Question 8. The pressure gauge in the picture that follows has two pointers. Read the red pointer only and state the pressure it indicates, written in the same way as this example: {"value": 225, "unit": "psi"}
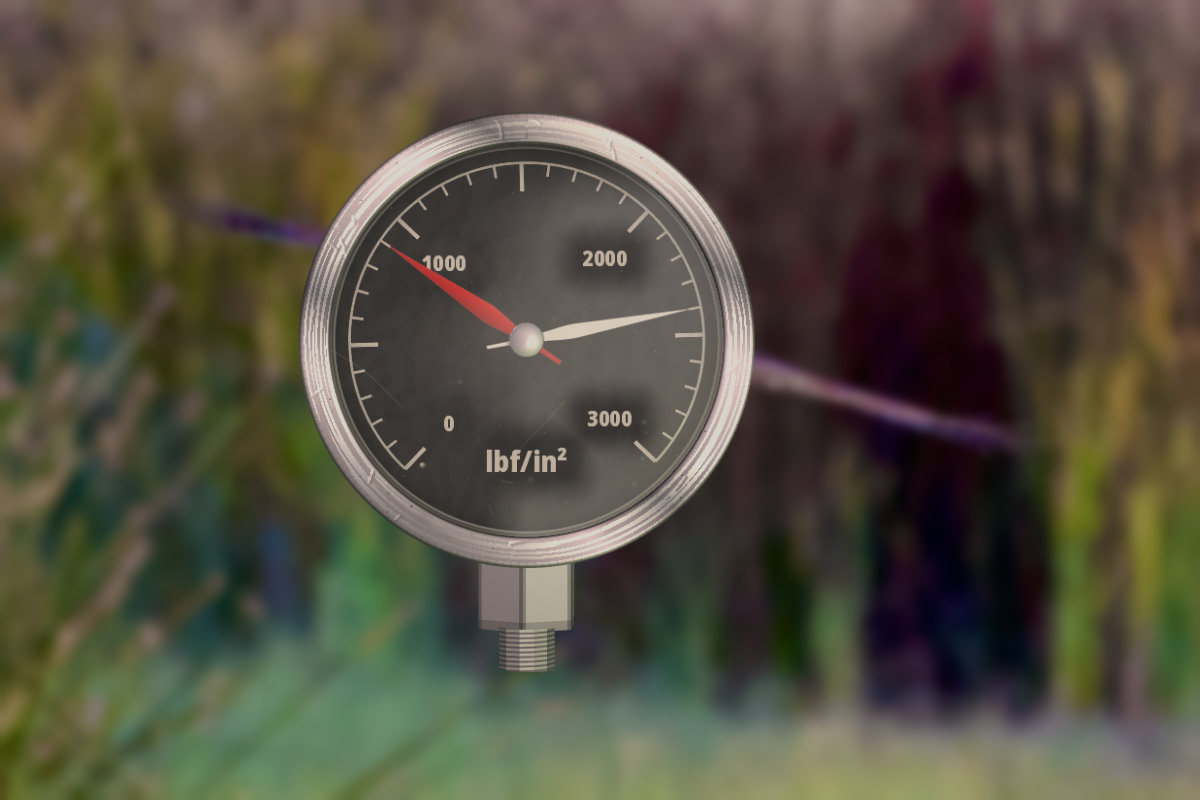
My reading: {"value": 900, "unit": "psi"}
